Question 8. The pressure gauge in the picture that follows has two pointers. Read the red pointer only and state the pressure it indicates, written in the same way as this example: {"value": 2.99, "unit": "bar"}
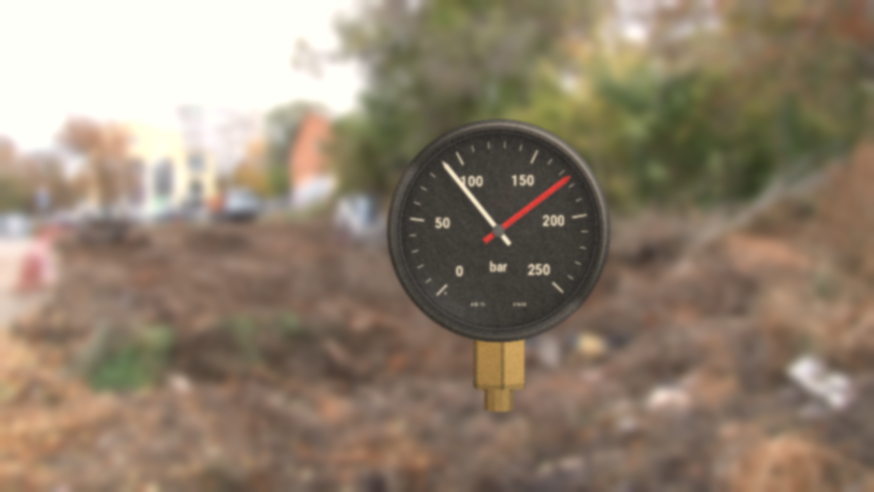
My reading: {"value": 175, "unit": "bar"}
